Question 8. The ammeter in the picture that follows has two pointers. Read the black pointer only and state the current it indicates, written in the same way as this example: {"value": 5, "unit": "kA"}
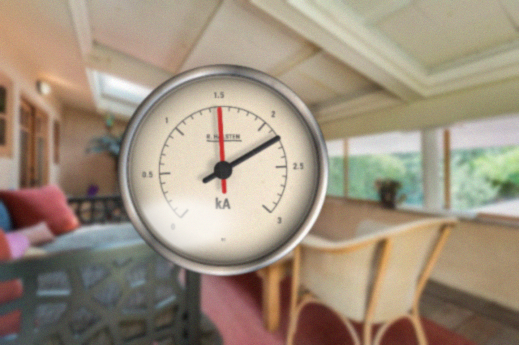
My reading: {"value": 2.2, "unit": "kA"}
